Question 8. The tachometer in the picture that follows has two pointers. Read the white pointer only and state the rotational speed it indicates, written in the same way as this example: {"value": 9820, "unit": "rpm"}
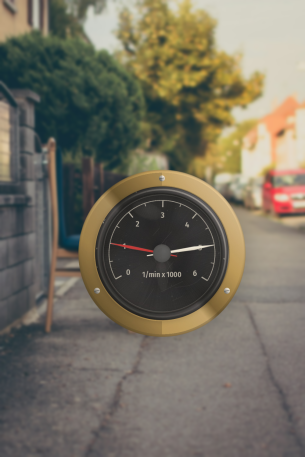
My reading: {"value": 5000, "unit": "rpm"}
